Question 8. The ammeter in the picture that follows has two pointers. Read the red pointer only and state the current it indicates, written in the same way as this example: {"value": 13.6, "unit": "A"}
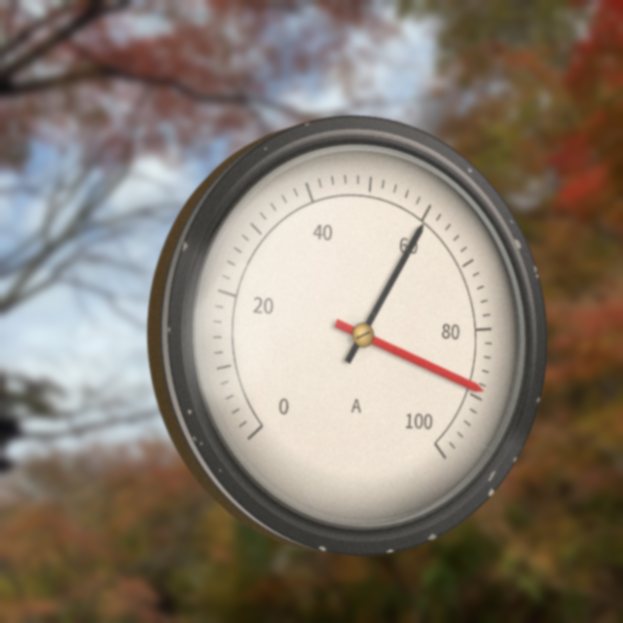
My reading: {"value": 89, "unit": "A"}
